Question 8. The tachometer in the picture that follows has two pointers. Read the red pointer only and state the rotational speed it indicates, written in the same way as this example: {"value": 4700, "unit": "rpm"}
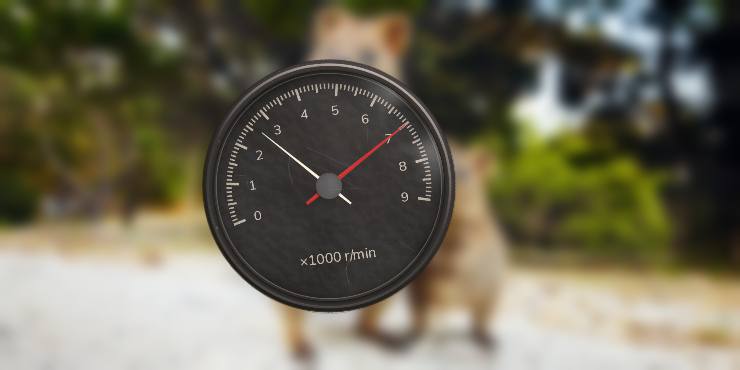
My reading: {"value": 7000, "unit": "rpm"}
